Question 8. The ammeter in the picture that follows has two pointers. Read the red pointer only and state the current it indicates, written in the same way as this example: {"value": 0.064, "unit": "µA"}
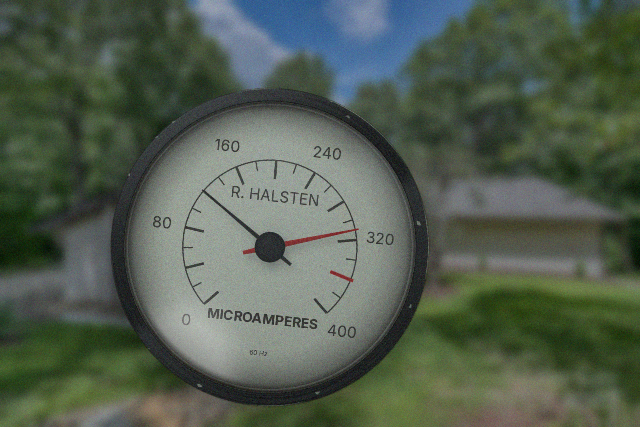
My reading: {"value": 310, "unit": "µA"}
